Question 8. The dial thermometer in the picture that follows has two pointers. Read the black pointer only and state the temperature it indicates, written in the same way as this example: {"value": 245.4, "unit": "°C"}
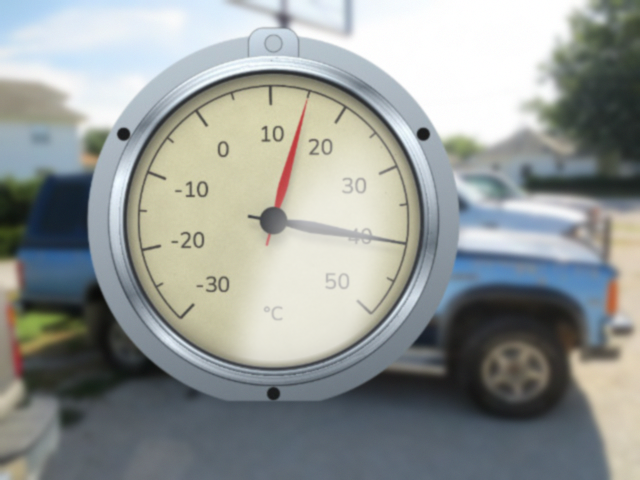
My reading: {"value": 40, "unit": "°C"}
